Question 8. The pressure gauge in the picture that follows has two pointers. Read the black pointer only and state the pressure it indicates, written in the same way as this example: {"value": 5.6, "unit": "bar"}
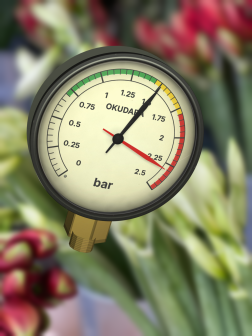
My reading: {"value": 1.5, "unit": "bar"}
